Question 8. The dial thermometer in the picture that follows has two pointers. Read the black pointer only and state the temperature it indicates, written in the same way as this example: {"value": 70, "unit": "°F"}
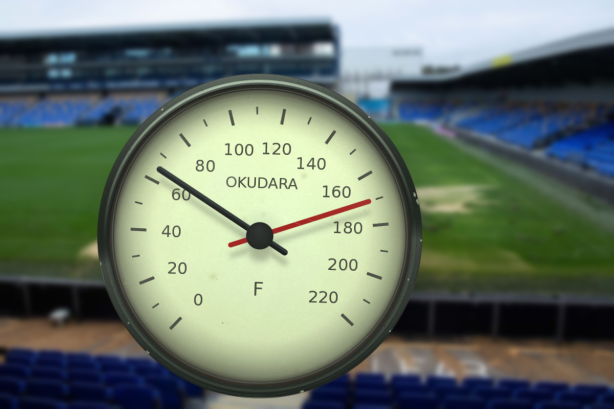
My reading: {"value": 65, "unit": "°F"}
